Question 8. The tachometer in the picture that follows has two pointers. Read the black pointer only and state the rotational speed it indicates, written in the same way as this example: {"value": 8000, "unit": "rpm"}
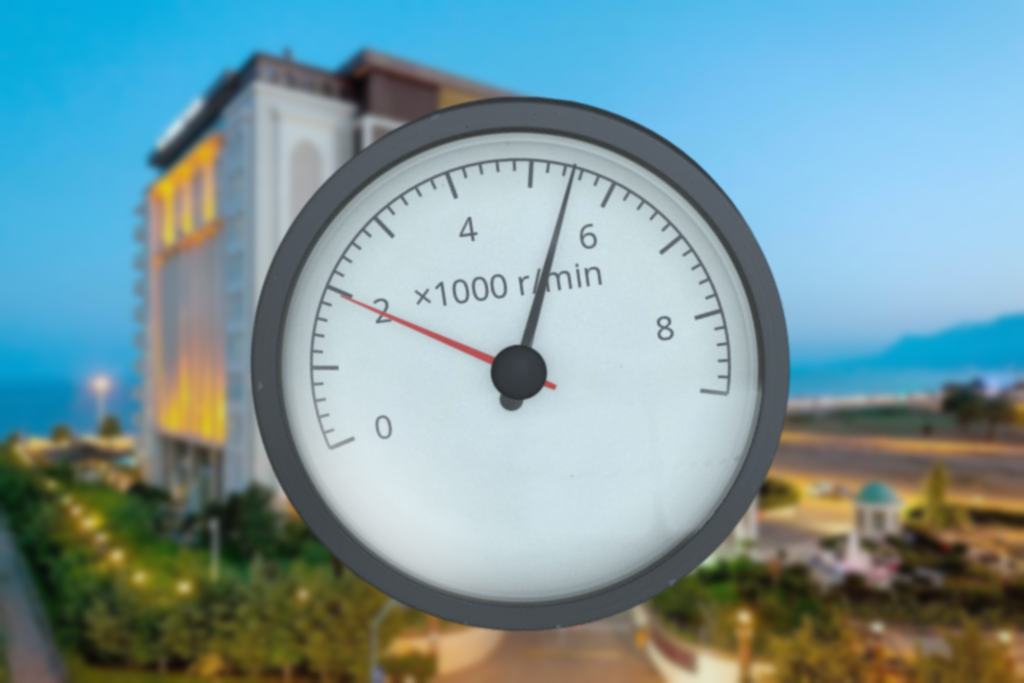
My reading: {"value": 5500, "unit": "rpm"}
